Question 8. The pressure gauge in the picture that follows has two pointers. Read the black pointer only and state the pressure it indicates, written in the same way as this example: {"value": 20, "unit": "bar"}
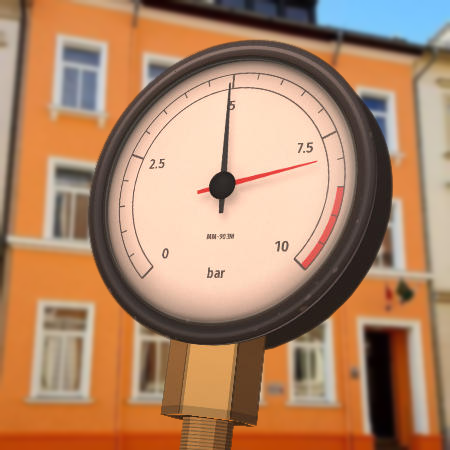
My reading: {"value": 5, "unit": "bar"}
